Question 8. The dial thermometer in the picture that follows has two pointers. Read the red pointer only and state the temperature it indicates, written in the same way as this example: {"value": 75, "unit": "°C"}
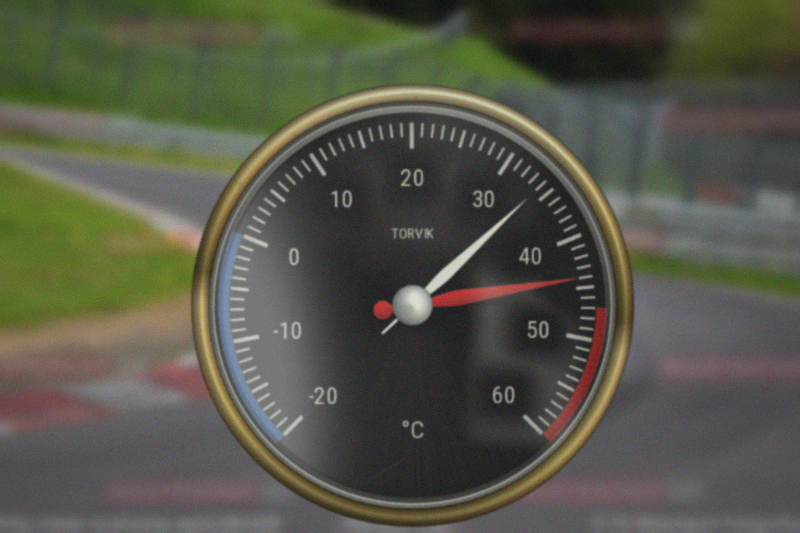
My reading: {"value": 44, "unit": "°C"}
